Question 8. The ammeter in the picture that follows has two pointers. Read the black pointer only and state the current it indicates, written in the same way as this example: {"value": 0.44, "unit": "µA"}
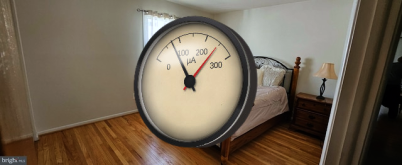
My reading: {"value": 75, "unit": "µA"}
